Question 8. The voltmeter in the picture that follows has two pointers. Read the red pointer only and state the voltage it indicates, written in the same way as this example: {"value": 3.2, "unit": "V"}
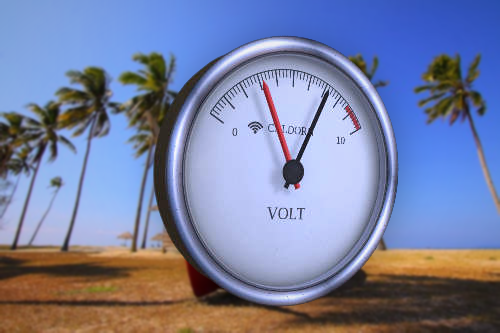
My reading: {"value": 3, "unit": "V"}
